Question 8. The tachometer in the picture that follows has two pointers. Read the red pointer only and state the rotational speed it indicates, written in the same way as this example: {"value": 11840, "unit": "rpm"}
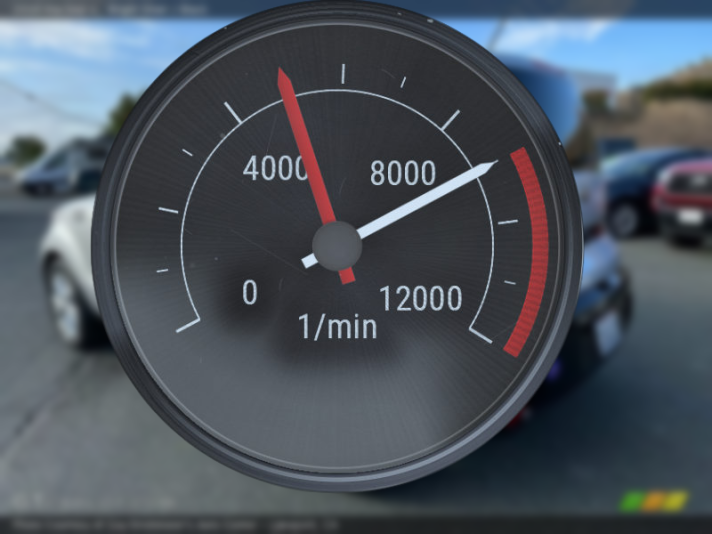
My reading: {"value": 5000, "unit": "rpm"}
